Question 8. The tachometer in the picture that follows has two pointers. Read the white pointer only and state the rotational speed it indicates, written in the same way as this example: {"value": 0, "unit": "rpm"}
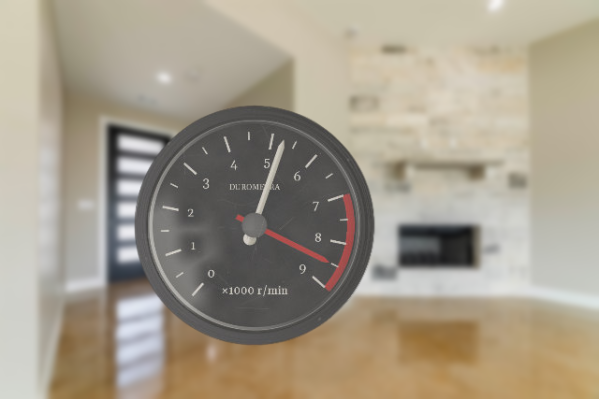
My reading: {"value": 5250, "unit": "rpm"}
